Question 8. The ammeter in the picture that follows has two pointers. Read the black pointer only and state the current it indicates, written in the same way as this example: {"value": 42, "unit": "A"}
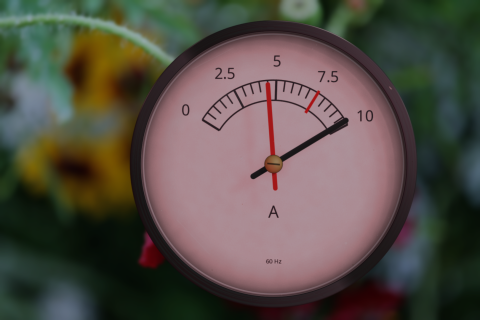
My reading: {"value": 9.75, "unit": "A"}
